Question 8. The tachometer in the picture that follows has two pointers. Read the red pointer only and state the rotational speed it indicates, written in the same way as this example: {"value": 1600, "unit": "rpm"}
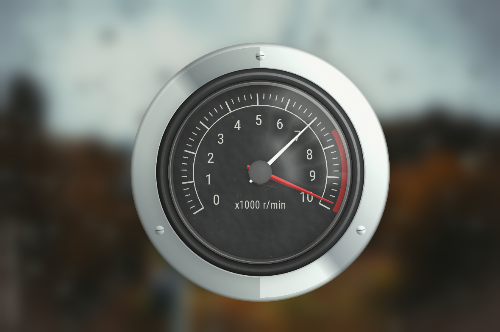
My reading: {"value": 9800, "unit": "rpm"}
